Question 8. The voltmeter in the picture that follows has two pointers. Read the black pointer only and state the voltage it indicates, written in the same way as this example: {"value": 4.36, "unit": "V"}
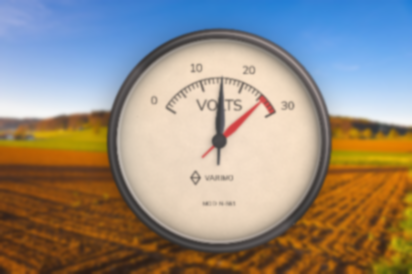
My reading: {"value": 15, "unit": "V"}
